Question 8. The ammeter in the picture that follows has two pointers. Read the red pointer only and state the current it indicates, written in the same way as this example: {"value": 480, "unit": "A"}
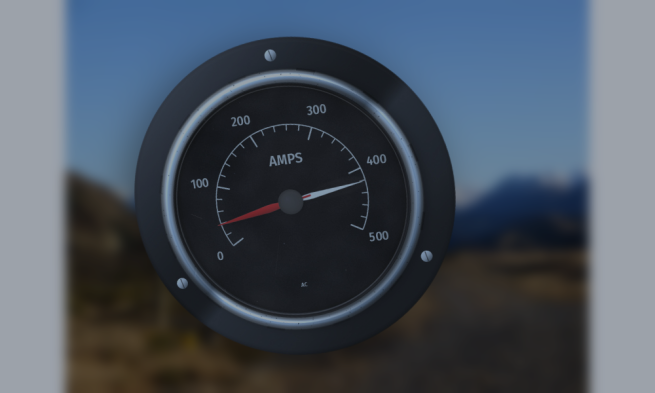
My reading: {"value": 40, "unit": "A"}
